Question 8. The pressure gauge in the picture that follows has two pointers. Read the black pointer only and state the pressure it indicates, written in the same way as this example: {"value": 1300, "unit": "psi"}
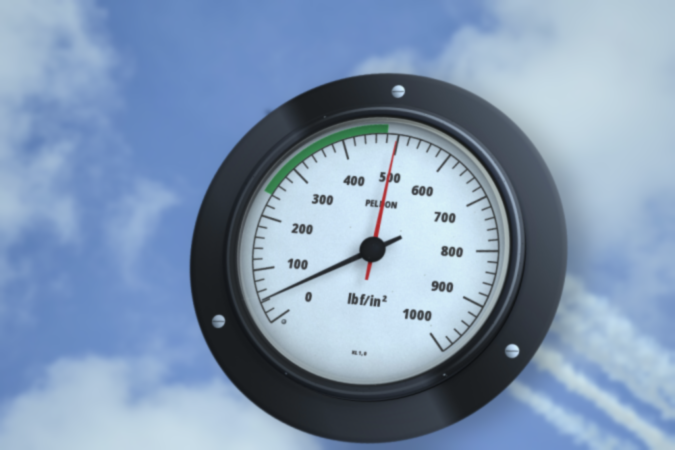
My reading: {"value": 40, "unit": "psi"}
